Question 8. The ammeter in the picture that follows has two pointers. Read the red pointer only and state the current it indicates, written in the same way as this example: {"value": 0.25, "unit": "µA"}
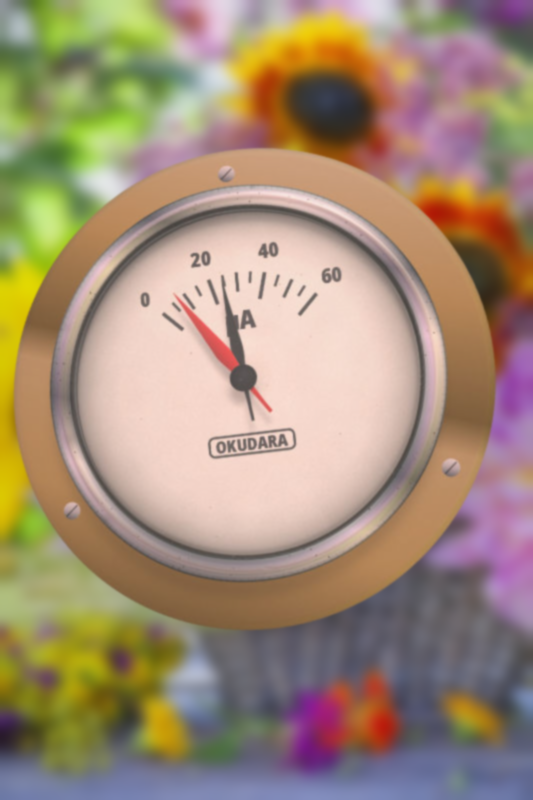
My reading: {"value": 7.5, "unit": "µA"}
